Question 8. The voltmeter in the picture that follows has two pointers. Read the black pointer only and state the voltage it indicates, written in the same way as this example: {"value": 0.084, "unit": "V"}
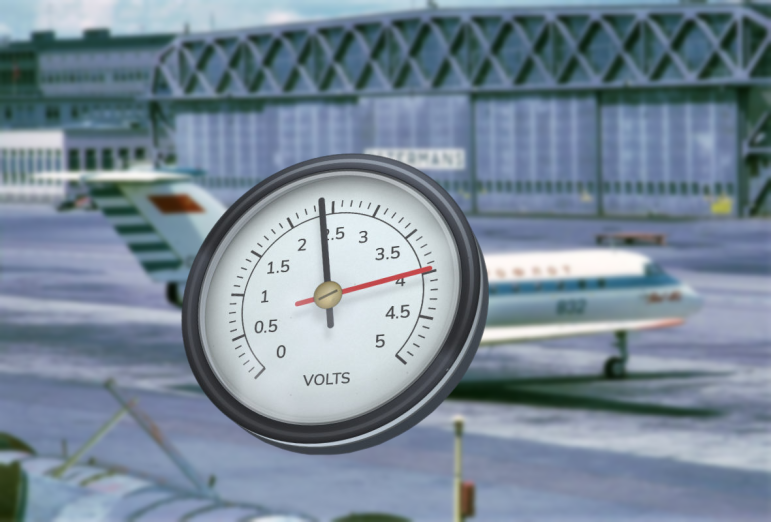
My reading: {"value": 2.4, "unit": "V"}
